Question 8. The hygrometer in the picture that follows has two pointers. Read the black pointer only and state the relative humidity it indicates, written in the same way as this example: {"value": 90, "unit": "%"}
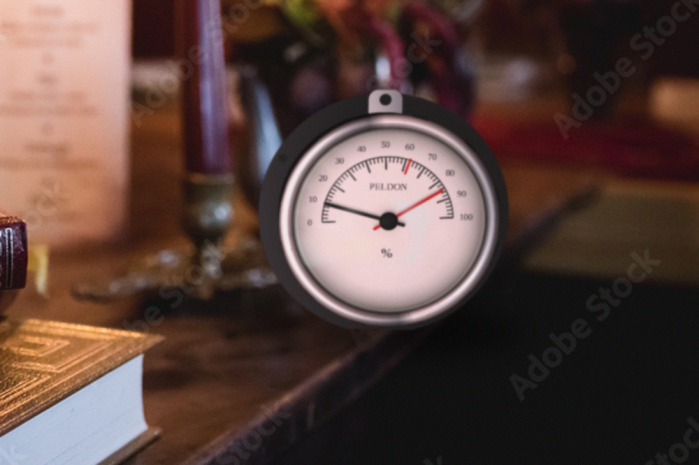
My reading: {"value": 10, "unit": "%"}
